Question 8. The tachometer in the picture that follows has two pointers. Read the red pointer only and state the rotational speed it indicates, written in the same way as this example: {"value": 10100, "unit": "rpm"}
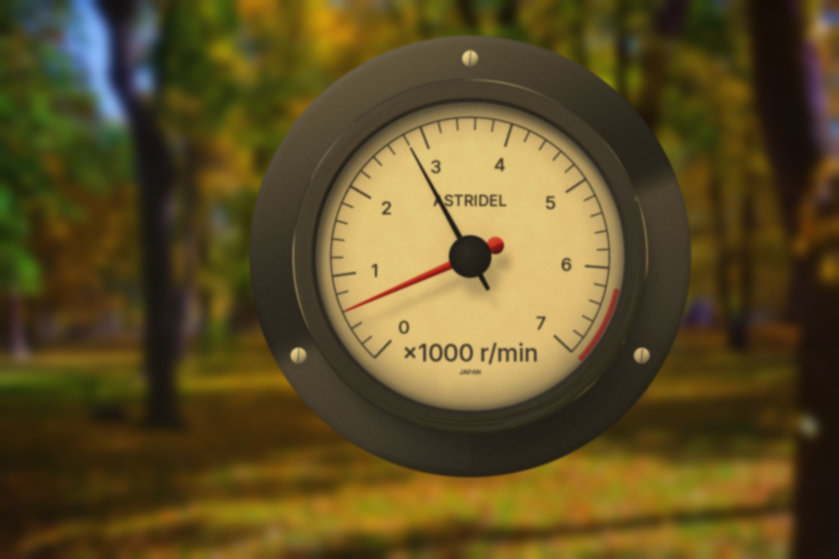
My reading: {"value": 600, "unit": "rpm"}
